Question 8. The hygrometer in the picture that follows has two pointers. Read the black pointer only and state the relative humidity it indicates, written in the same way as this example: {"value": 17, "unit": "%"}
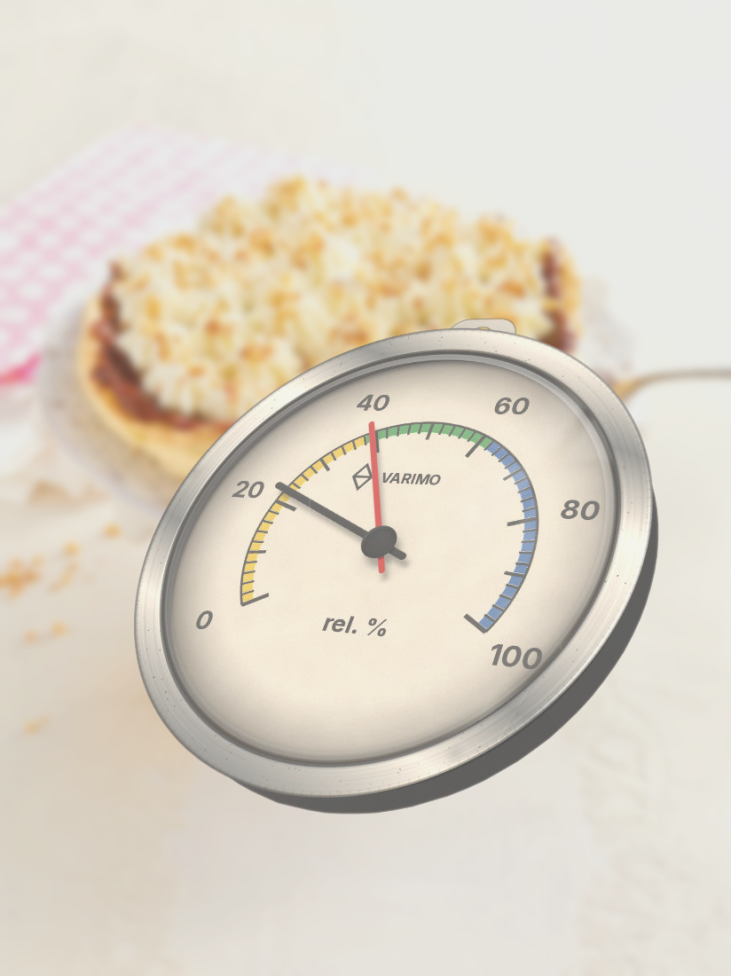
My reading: {"value": 22, "unit": "%"}
